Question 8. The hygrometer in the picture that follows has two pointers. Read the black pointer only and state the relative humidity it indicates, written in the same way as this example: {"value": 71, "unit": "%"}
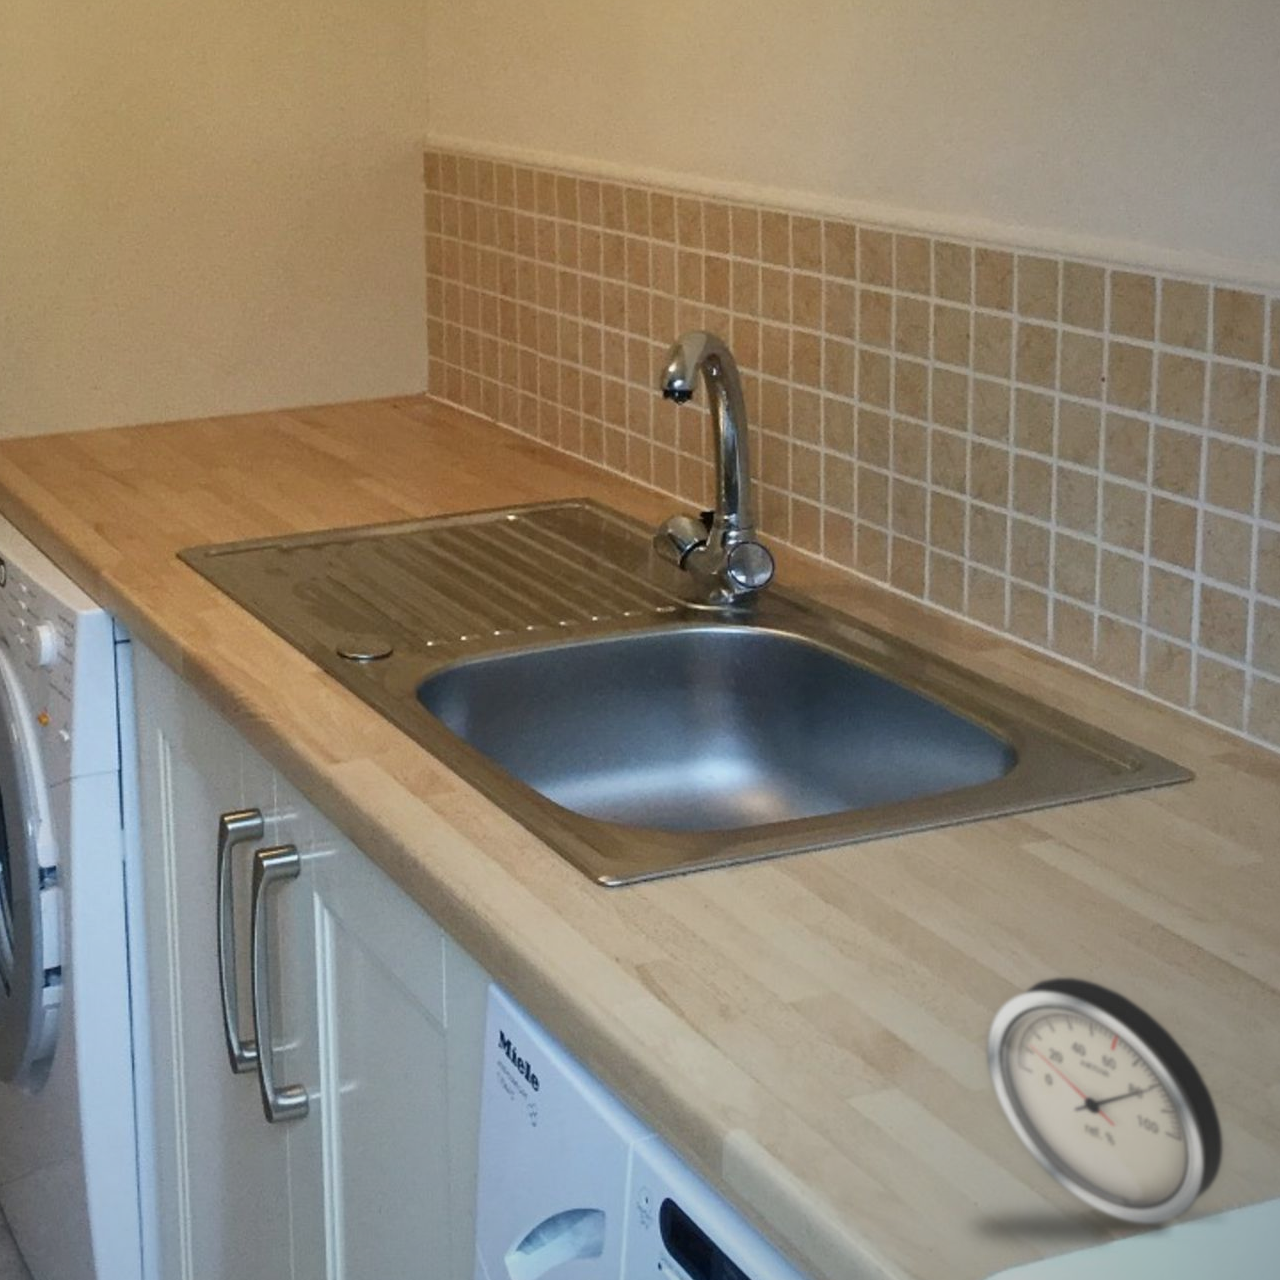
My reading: {"value": 80, "unit": "%"}
